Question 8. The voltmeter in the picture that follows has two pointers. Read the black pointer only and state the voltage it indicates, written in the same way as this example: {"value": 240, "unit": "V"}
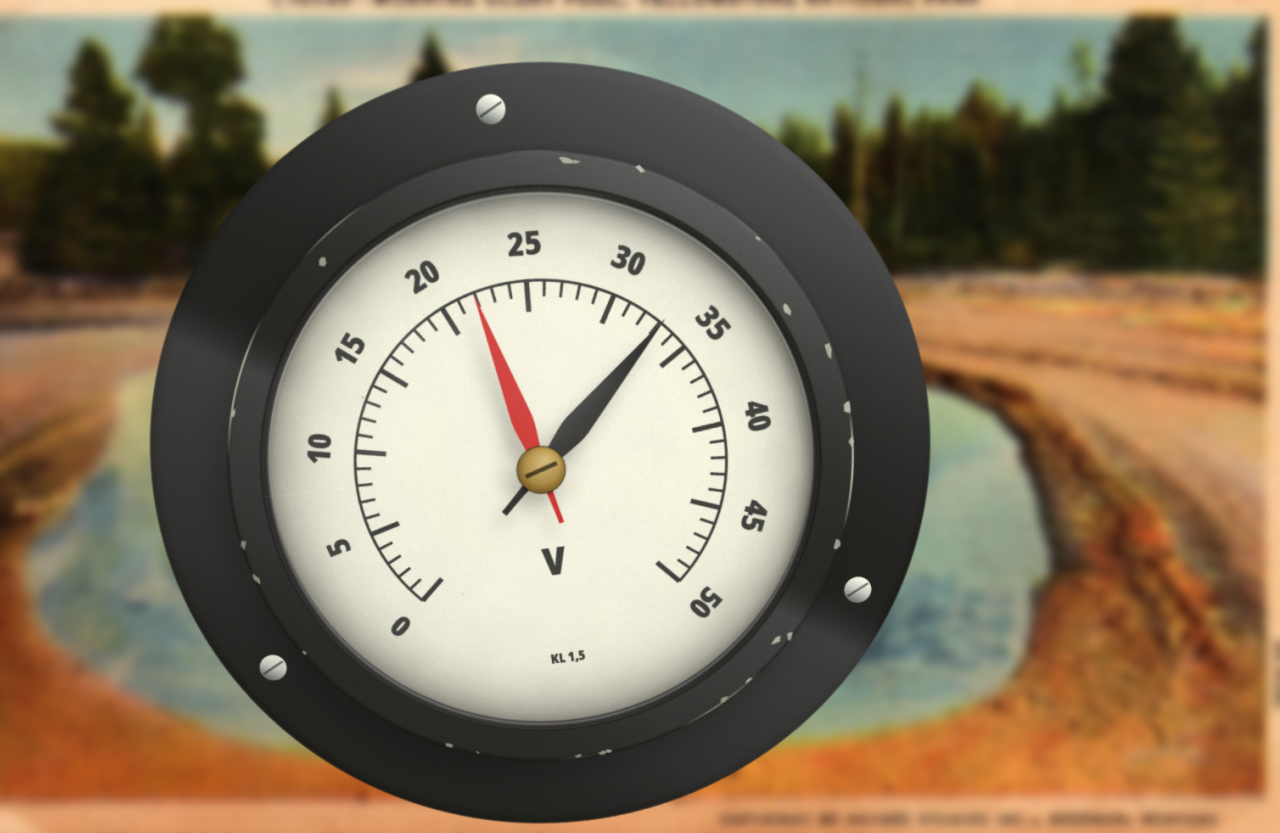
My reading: {"value": 33, "unit": "V"}
